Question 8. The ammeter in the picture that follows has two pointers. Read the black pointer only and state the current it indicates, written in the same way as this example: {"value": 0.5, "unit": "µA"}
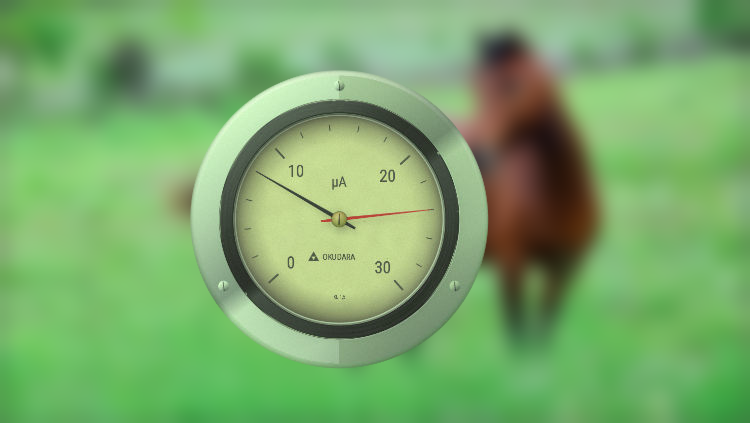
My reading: {"value": 8, "unit": "µA"}
